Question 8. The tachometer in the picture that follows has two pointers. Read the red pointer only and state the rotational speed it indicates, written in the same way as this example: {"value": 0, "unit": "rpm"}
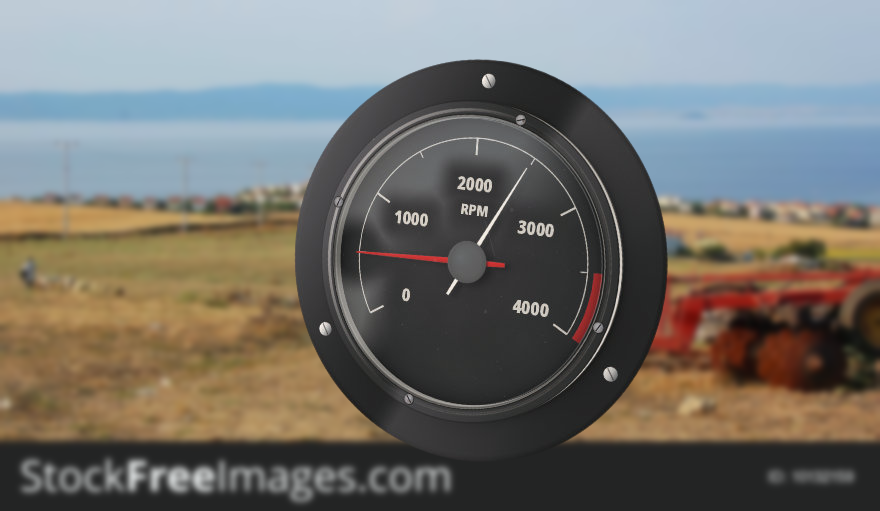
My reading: {"value": 500, "unit": "rpm"}
